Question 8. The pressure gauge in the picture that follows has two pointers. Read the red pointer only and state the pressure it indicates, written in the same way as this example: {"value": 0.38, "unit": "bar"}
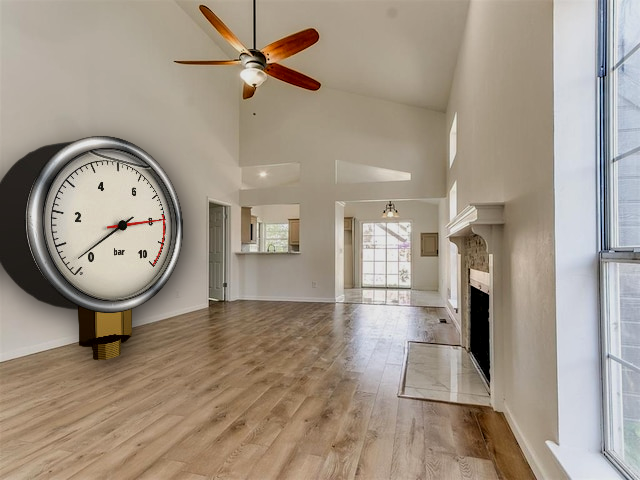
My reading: {"value": 8, "unit": "bar"}
